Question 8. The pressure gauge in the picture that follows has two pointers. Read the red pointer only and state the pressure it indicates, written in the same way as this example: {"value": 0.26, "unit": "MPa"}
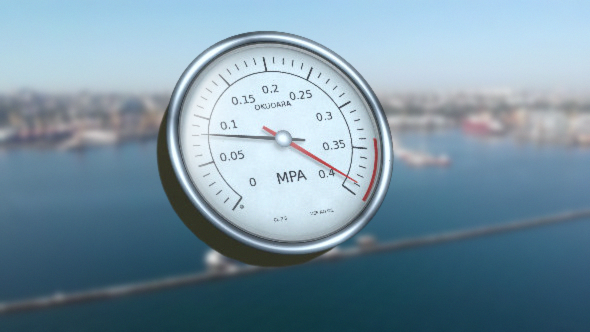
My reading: {"value": 0.39, "unit": "MPa"}
